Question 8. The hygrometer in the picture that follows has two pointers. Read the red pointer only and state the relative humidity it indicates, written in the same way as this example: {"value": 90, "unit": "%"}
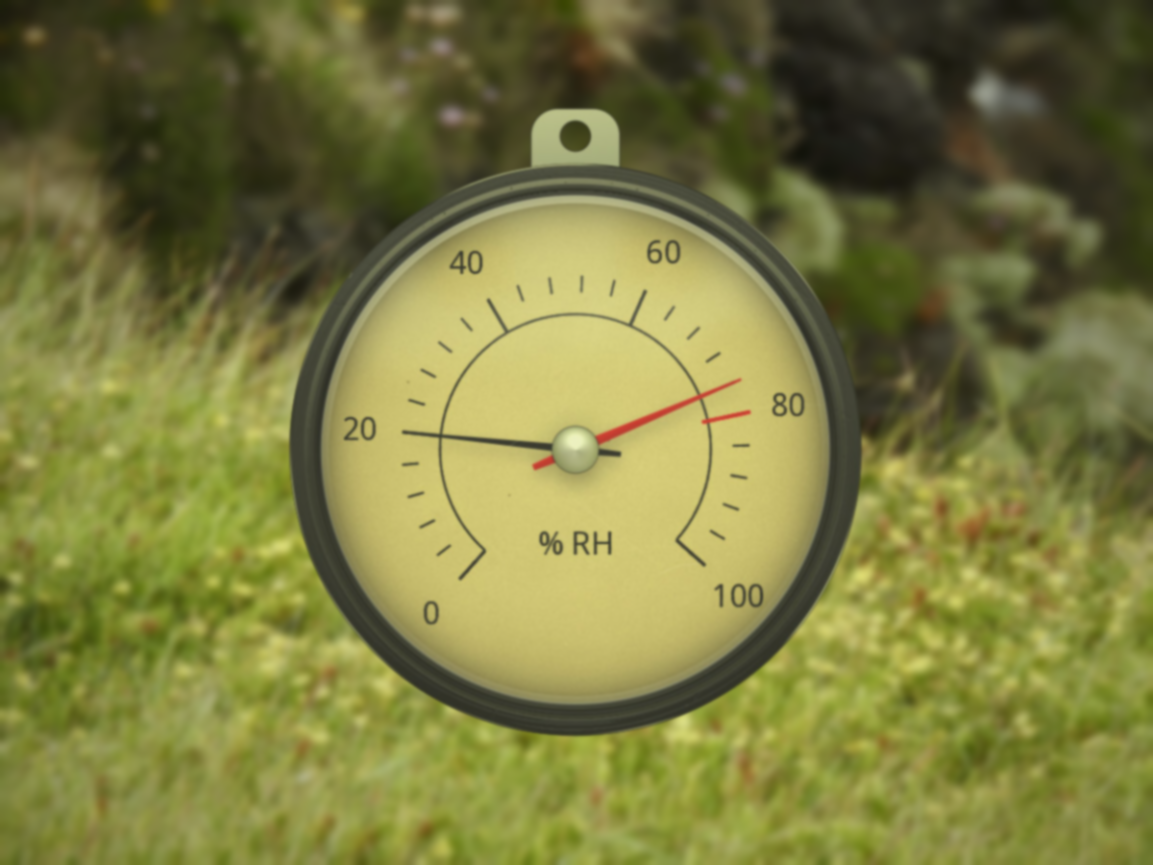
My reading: {"value": 76, "unit": "%"}
